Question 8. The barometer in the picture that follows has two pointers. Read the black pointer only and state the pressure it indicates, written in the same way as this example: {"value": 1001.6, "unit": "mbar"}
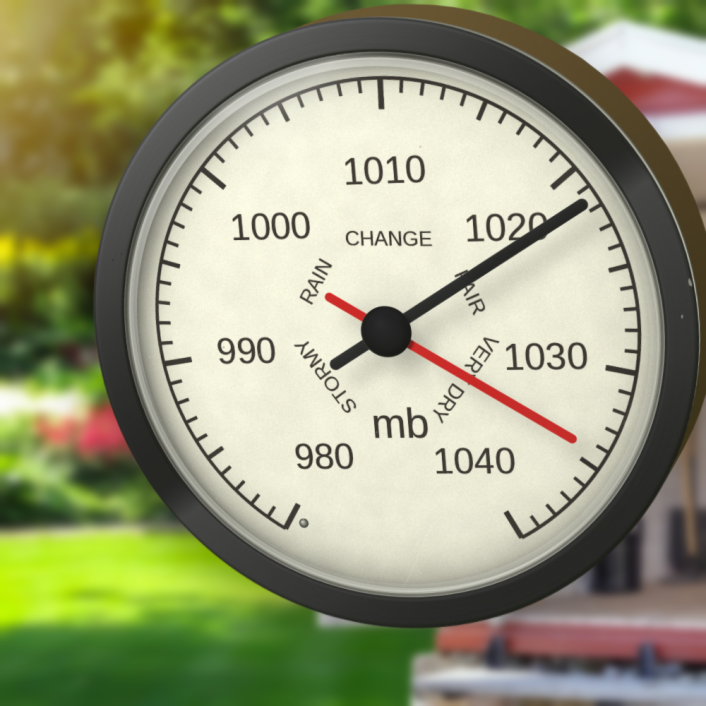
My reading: {"value": 1021.5, "unit": "mbar"}
